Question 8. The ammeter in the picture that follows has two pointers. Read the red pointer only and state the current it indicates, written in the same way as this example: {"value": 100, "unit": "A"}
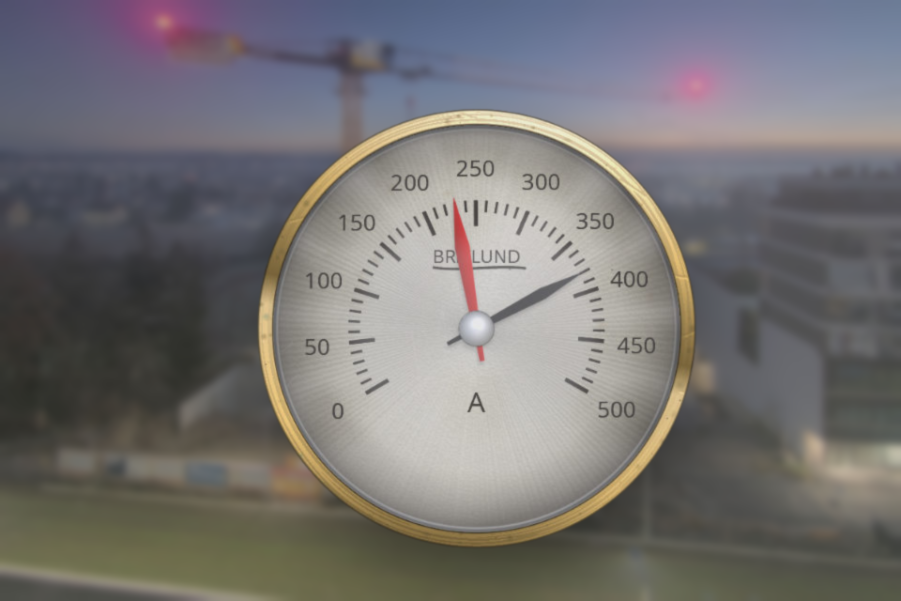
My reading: {"value": 230, "unit": "A"}
